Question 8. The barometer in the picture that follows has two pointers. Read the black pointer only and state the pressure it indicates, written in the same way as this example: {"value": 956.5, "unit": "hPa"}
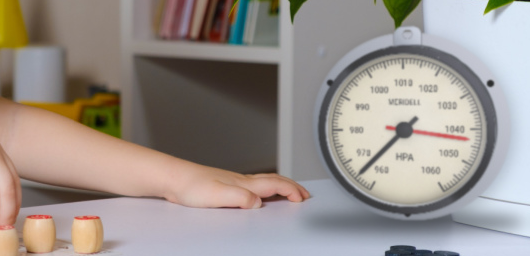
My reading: {"value": 965, "unit": "hPa"}
